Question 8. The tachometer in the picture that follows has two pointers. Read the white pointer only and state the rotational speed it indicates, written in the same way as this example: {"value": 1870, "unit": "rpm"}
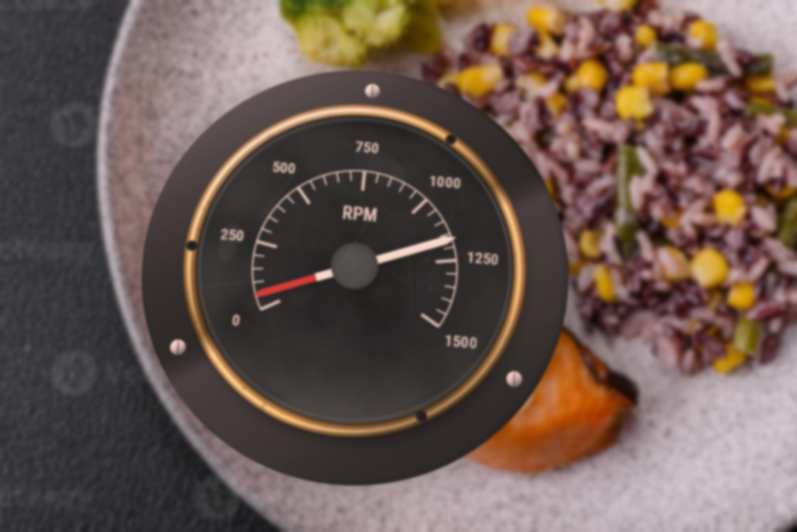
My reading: {"value": 1175, "unit": "rpm"}
